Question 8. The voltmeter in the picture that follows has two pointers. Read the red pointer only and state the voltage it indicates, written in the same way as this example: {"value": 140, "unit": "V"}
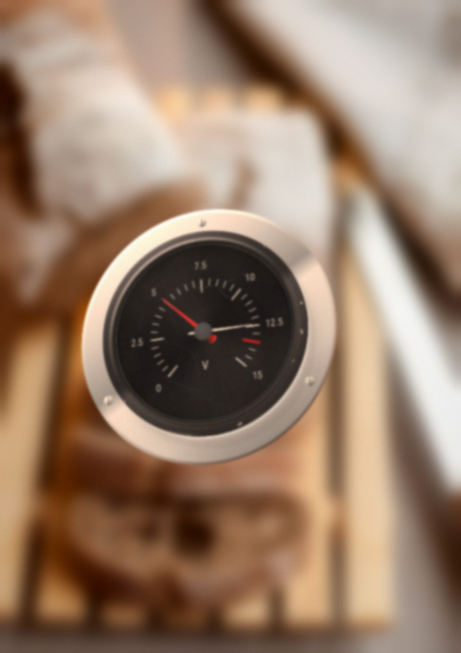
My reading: {"value": 5, "unit": "V"}
